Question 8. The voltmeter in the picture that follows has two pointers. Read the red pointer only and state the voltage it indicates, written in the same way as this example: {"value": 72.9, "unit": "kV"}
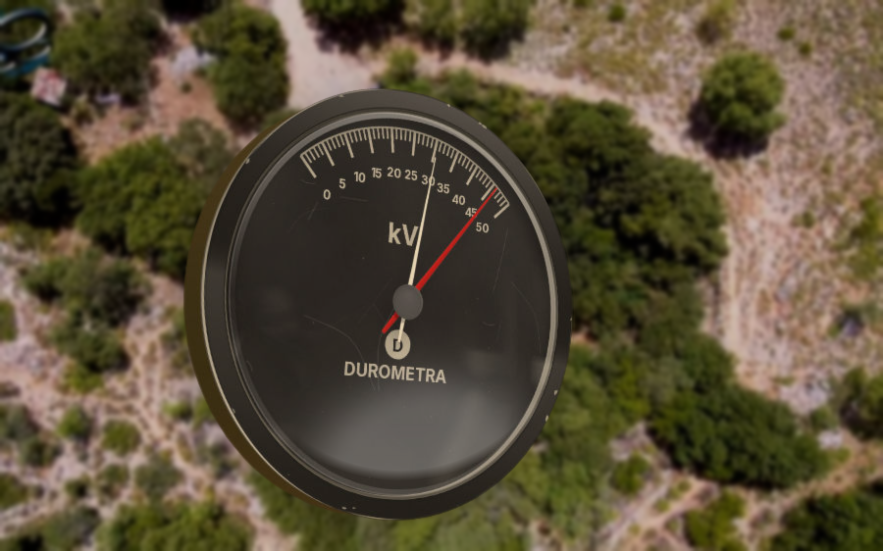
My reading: {"value": 45, "unit": "kV"}
